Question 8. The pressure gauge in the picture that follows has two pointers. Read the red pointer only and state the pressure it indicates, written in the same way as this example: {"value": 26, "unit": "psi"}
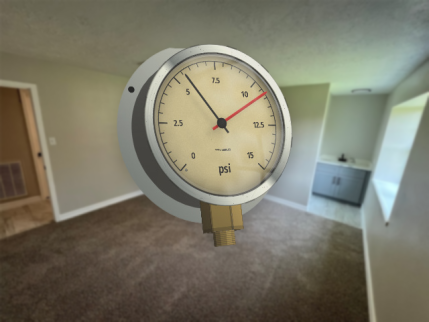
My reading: {"value": 10.75, "unit": "psi"}
